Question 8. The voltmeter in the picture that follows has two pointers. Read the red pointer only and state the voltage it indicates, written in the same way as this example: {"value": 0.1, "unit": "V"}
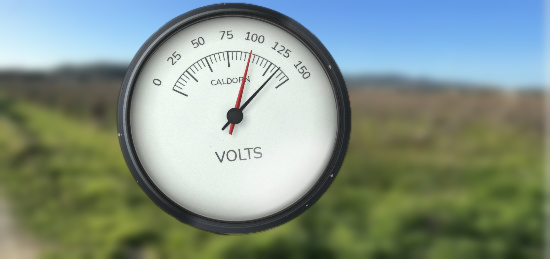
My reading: {"value": 100, "unit": "V"}
